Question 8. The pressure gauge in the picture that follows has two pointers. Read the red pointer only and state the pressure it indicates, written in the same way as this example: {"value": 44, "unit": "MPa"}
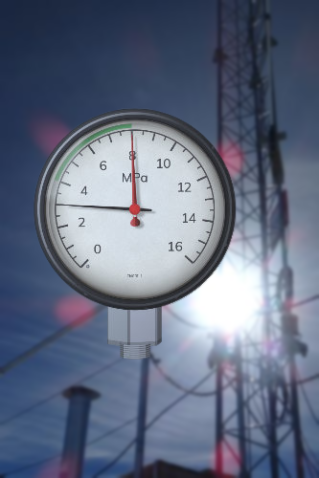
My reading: {"value": 8, "unit": "MPa"}
